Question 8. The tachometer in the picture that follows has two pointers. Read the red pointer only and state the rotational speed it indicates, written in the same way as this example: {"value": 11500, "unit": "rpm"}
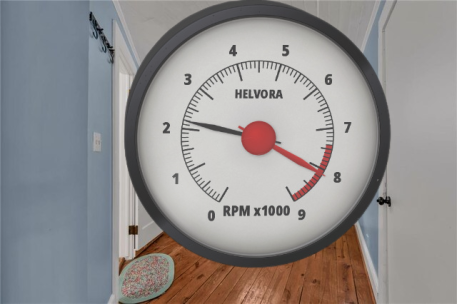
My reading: {"value": 8100, "unit": "rpm"}
